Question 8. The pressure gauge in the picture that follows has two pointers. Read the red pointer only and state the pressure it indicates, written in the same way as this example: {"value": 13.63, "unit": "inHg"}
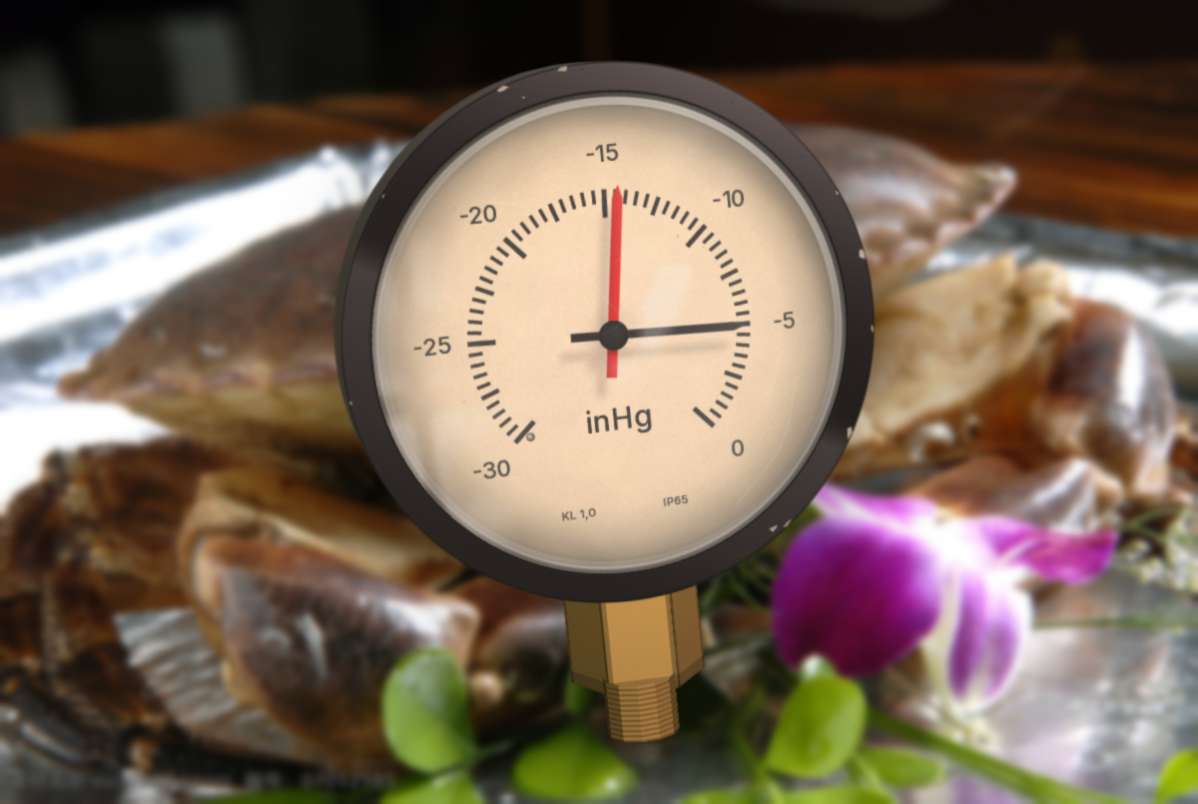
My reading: {"value": -14.5, "unit": "inHg"}
